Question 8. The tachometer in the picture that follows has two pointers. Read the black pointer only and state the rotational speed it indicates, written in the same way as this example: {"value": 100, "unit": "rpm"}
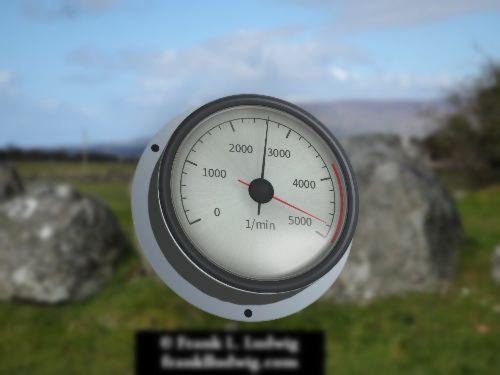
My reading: {"value": 2600, "unit": "rpm"}
